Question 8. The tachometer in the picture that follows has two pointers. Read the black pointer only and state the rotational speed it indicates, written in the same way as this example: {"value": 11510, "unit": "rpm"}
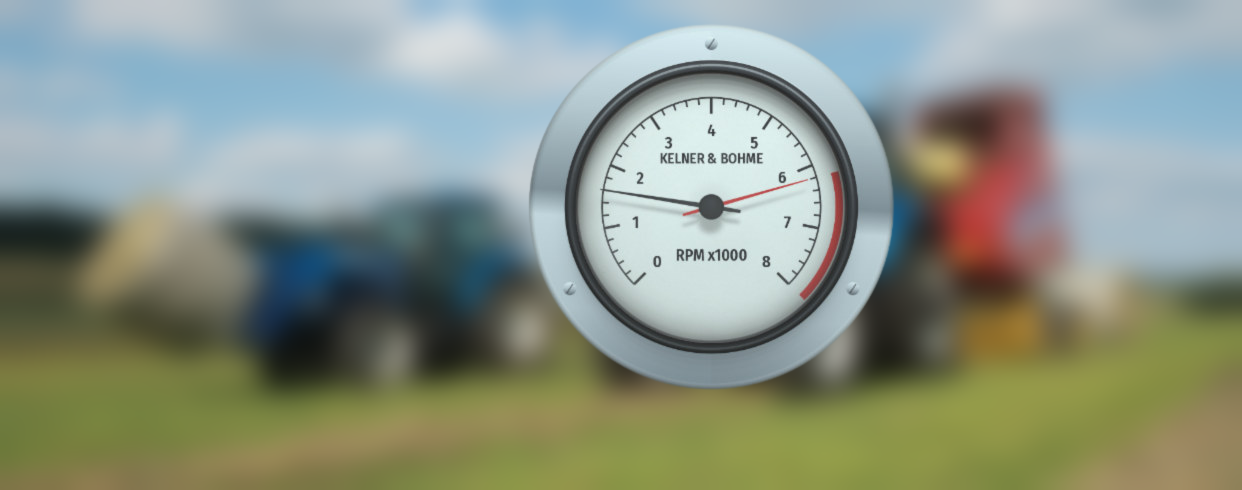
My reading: {"value": 1600, "unit": "rpm"}
